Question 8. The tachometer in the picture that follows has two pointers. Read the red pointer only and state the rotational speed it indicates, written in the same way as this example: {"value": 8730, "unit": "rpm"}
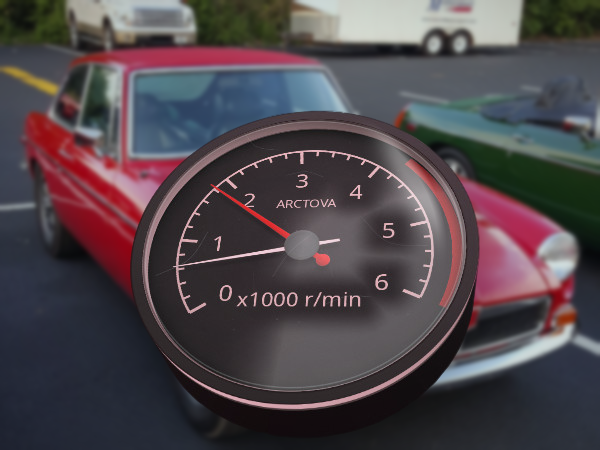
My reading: {"value": 1800, "unit": "rpm"}
